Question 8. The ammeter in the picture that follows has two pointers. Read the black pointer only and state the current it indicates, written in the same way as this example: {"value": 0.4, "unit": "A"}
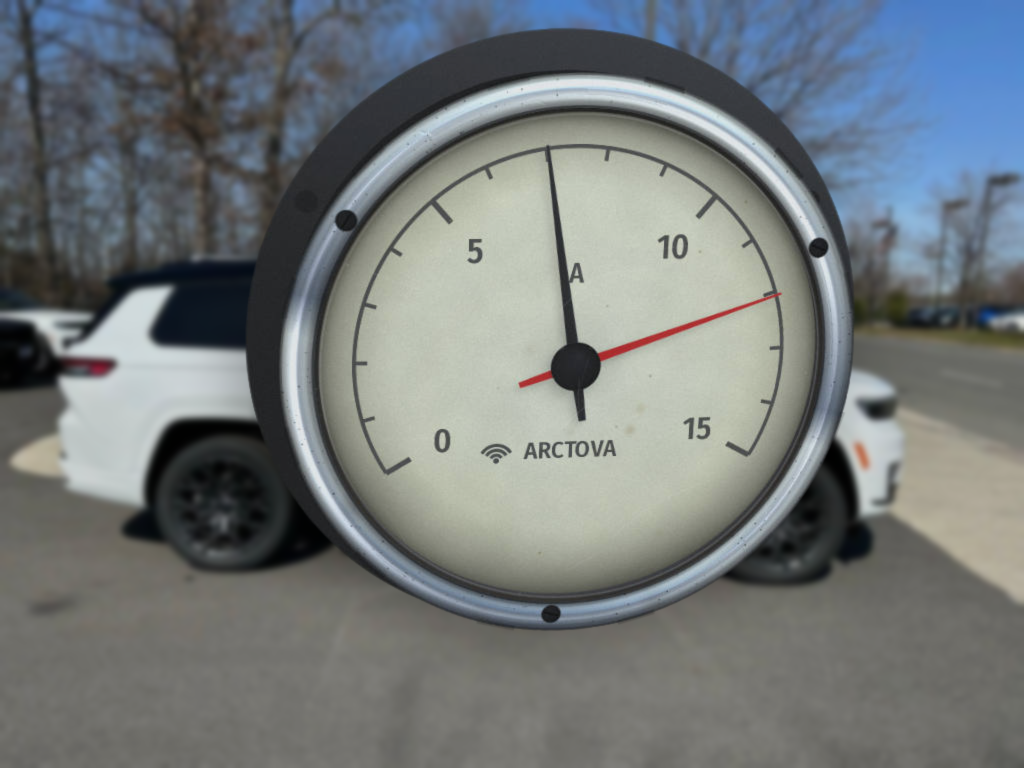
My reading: {"value": 7, "unit": "A"}
